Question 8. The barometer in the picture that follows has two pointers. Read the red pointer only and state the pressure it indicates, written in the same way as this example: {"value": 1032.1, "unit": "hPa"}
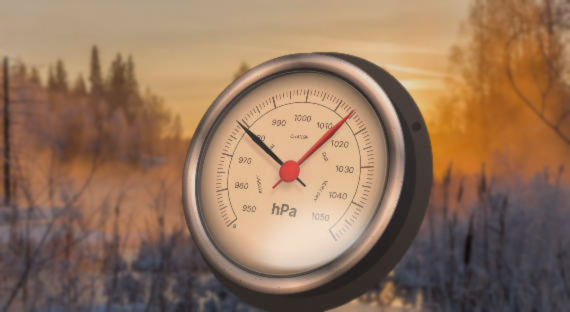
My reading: {"value": 1015, "unit": "hPa"}
